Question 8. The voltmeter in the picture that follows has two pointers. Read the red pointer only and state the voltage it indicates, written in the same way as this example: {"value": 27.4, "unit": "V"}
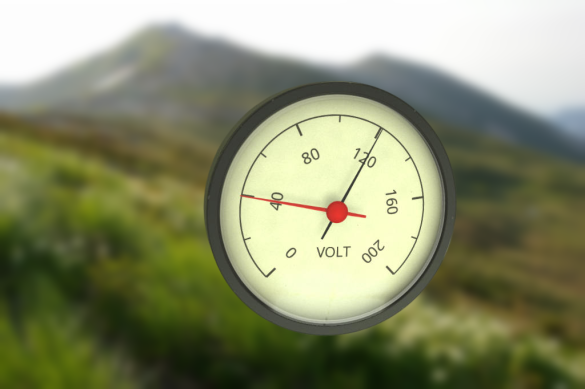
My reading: {"value": 40, "unit": "V"}
